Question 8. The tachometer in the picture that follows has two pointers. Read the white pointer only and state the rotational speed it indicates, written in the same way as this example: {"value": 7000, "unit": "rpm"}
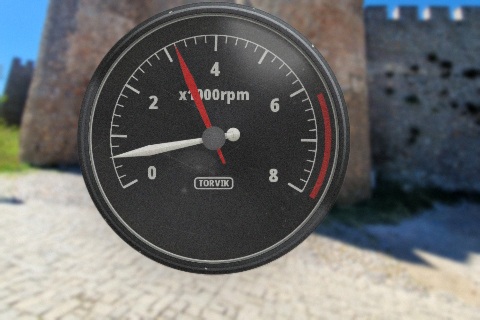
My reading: {"value": 600, "unit": "rpm"}
